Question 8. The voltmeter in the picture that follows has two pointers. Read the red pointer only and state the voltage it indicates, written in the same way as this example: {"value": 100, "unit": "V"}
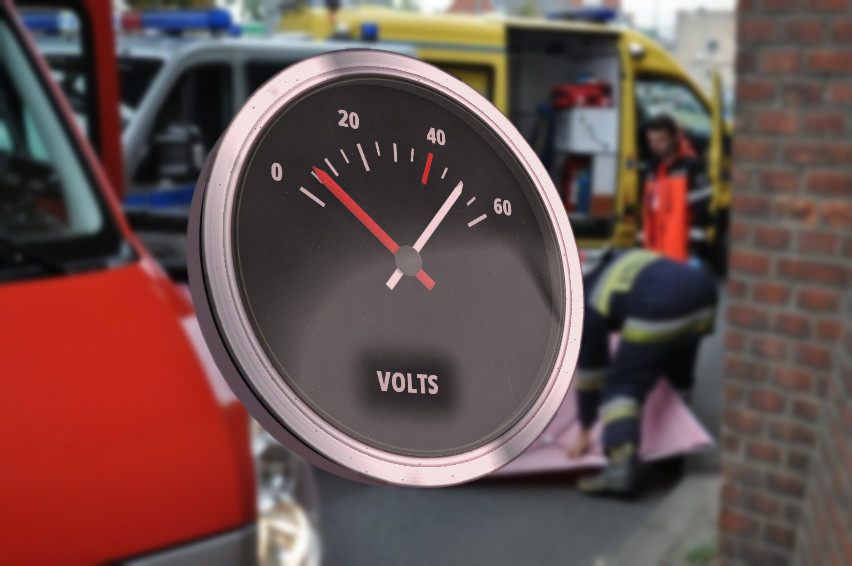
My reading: {"value": 5, "unit": "V"}
